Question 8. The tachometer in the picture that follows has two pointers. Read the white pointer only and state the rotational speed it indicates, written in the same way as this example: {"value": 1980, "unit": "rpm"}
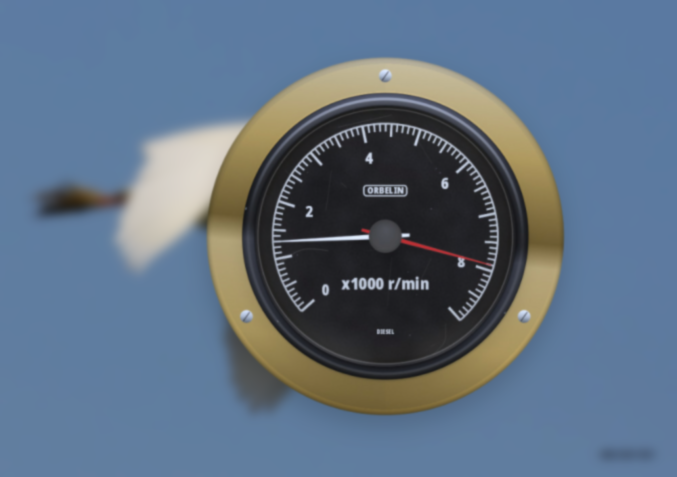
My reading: {"value": 1300, "unit": "rpm"}
